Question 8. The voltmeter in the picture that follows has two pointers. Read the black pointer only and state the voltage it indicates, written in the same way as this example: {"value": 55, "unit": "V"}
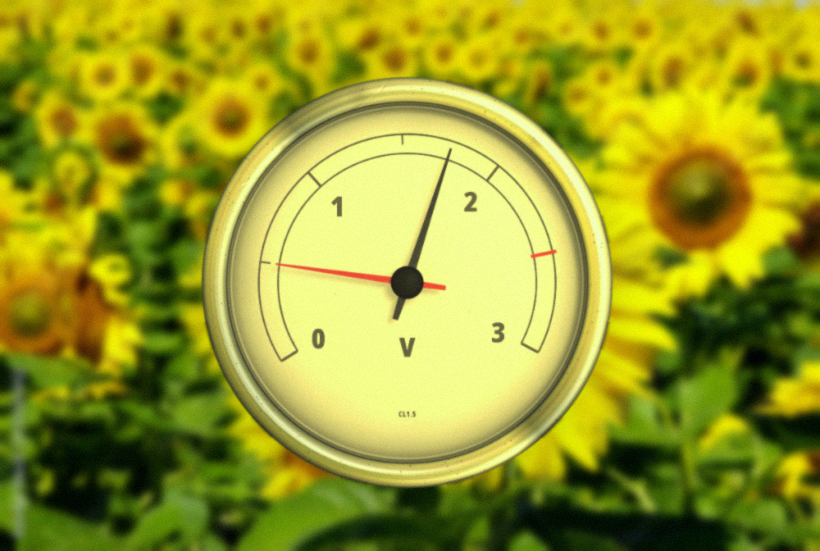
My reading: {"value": 1.75, "unit": "V"}
